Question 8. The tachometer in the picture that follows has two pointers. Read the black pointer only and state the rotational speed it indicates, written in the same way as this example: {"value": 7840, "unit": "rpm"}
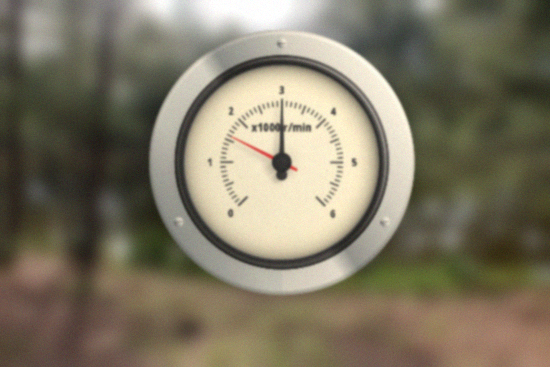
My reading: {"value": 3000, "unit": "rpm"}
